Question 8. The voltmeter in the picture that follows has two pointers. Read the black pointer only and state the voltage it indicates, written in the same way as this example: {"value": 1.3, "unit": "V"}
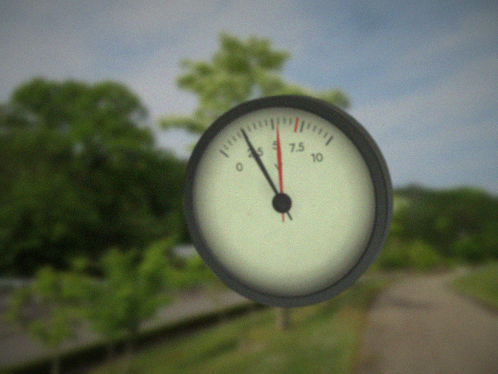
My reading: {"value": 2.5, "unit": "V"}
